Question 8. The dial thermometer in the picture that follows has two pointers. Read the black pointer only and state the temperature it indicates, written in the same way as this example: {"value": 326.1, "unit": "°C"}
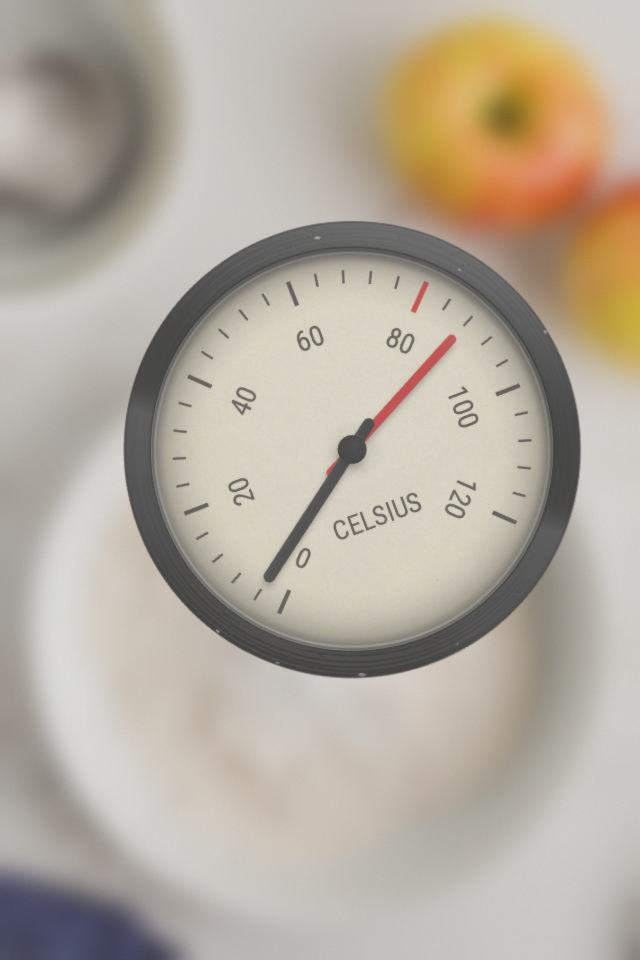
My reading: {"value": 4, "unit": "°C"}
